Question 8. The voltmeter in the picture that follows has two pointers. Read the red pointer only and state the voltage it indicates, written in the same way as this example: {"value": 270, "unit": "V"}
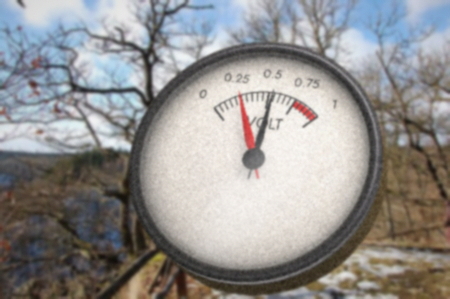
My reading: {"value": 0.25, "unit": "V"}
